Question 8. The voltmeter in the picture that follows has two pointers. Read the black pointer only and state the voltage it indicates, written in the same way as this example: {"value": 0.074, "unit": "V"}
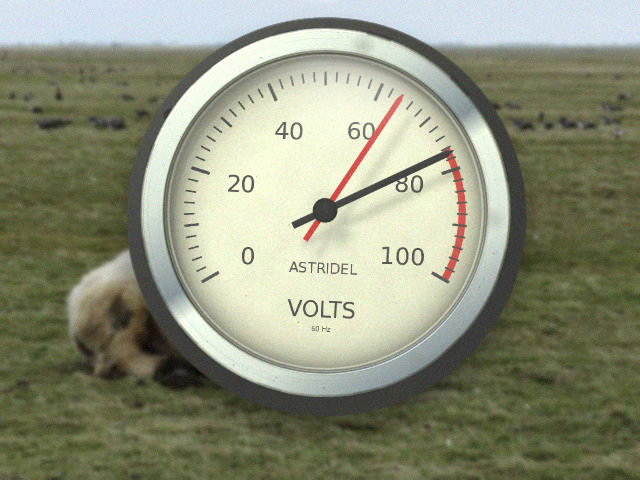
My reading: {"value": 77, "unit": "V"}
